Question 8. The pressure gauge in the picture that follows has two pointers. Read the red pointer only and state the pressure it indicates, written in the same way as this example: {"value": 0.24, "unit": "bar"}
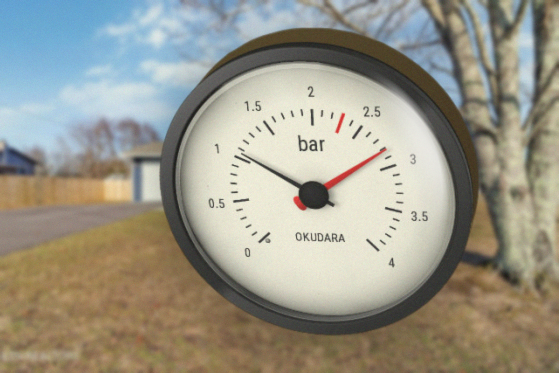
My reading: {"value": 2.8, "unit": "bar"}
